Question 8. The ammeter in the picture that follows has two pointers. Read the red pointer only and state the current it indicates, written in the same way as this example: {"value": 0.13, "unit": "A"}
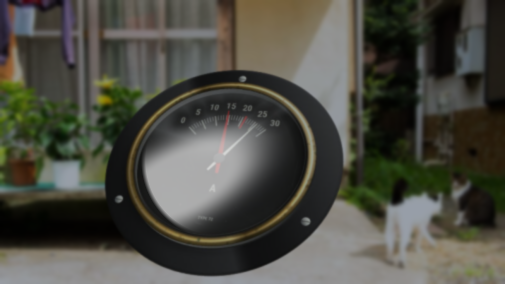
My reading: {"value": 15, "unit": "A"}
